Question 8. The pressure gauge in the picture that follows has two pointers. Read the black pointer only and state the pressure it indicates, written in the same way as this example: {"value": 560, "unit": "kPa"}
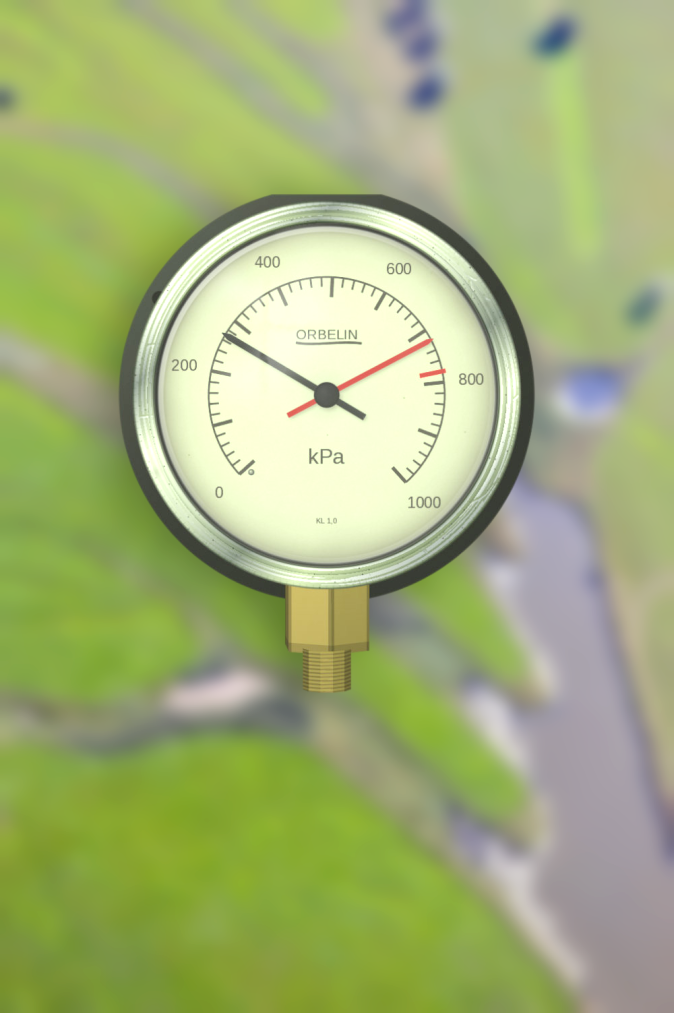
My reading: {"value": 270, "unit": "kPa"}
